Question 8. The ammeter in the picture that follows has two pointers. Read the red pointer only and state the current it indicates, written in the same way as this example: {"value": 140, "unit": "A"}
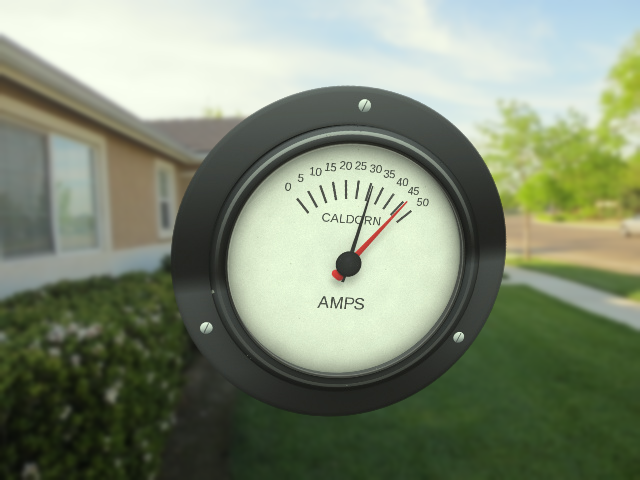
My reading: {"value": 45, "unit": "A"}
